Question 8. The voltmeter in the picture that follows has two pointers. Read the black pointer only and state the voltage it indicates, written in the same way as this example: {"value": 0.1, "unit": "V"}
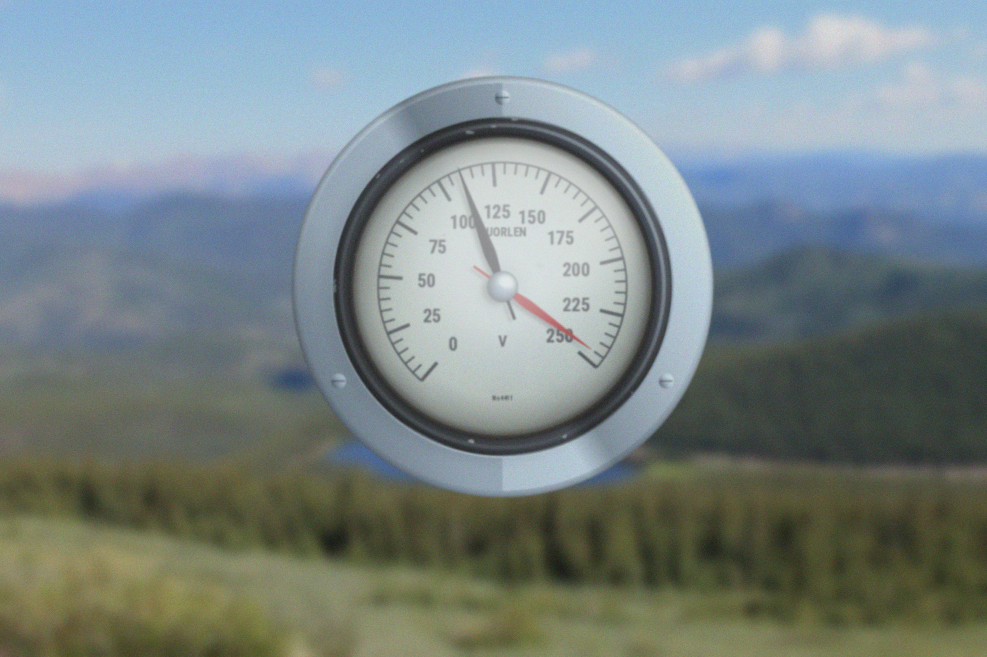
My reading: {"value": 110, "unit": "V"}
